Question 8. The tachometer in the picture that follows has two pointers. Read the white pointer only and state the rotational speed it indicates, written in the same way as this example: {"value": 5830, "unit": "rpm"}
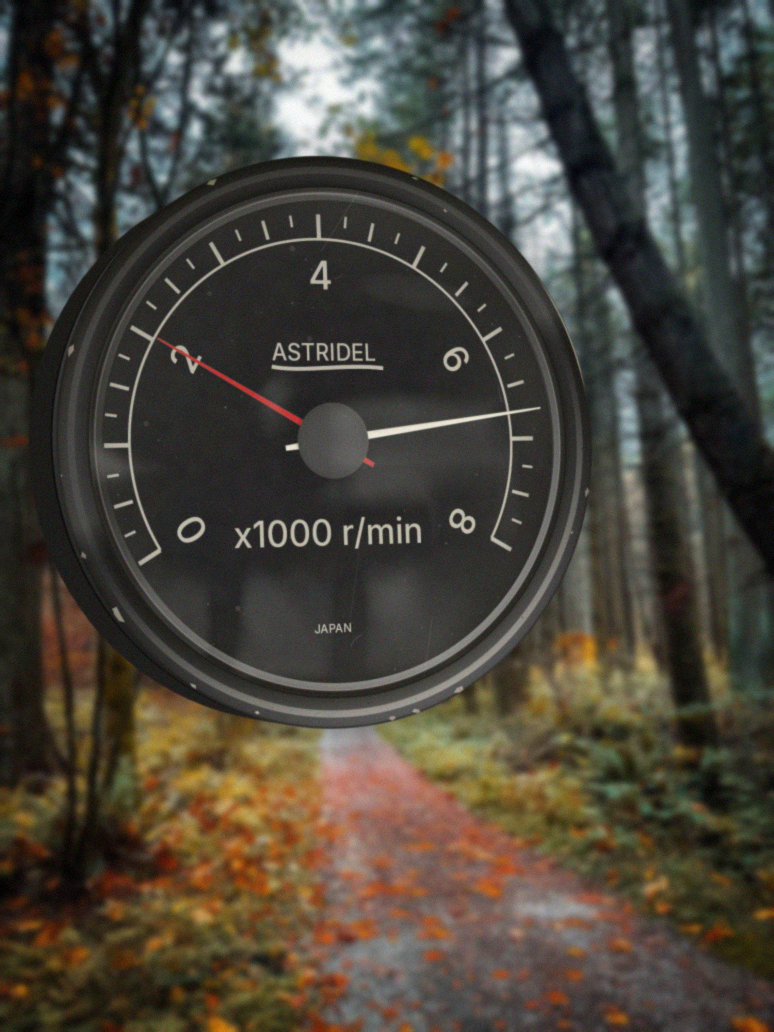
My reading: {"value": 6750, "unit": "rpm"}
